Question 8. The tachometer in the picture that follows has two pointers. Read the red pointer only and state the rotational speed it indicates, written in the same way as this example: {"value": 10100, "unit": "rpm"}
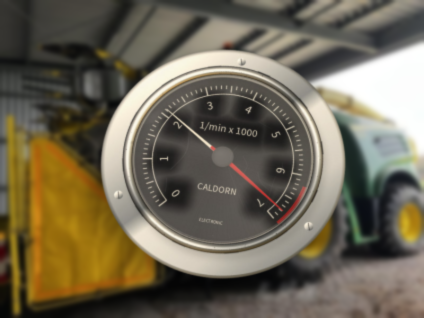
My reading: {"value": 6800, "unit": "rpm"}
